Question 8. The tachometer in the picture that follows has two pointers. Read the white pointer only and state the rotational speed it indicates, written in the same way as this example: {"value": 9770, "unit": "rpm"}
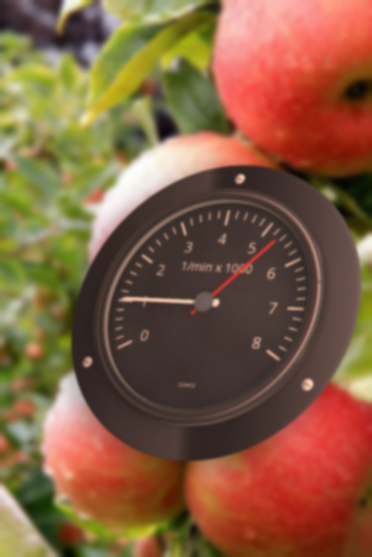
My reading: {"value": 1000, "unit": "rpm"}
